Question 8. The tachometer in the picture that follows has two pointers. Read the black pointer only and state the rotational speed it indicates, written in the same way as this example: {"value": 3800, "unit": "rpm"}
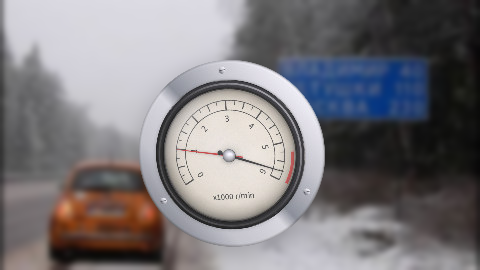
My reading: {"value": 5750, "unit": "rpm"}
